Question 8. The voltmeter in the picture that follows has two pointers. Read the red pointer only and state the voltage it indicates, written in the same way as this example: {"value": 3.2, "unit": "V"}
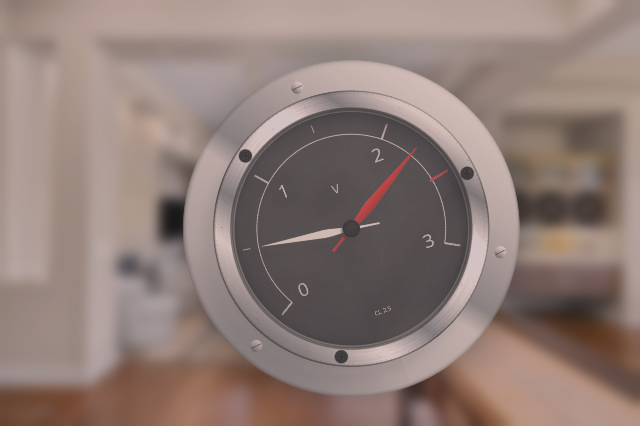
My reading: {"value": 2.25, "unit": "V"}
